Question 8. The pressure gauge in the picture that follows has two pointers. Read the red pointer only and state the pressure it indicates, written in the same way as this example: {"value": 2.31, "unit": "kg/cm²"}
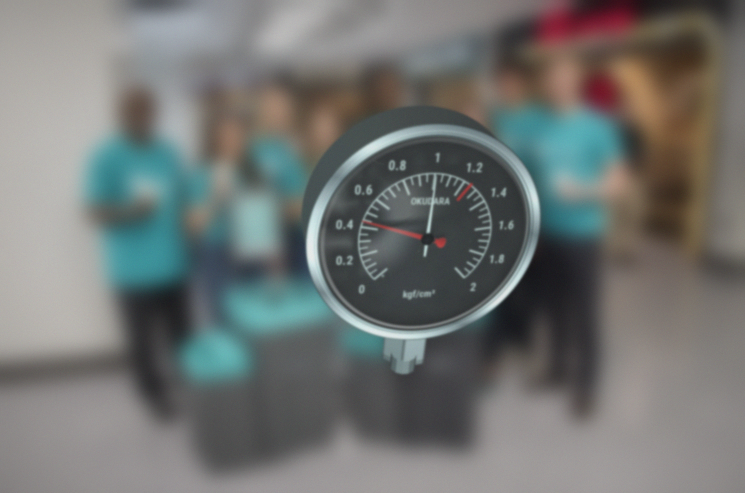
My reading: {"value": 0.45, "unit": "kg/cm²"}
